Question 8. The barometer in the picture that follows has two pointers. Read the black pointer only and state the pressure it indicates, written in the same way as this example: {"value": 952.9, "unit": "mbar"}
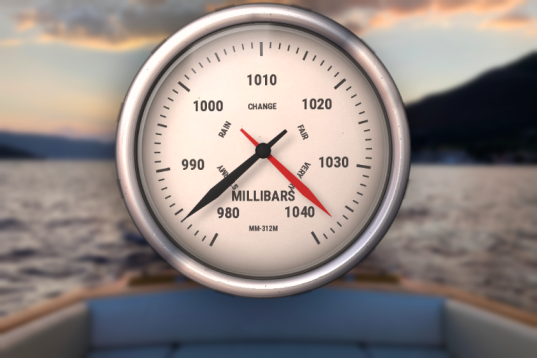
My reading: {"value": 984, "unit": "mbar"}
